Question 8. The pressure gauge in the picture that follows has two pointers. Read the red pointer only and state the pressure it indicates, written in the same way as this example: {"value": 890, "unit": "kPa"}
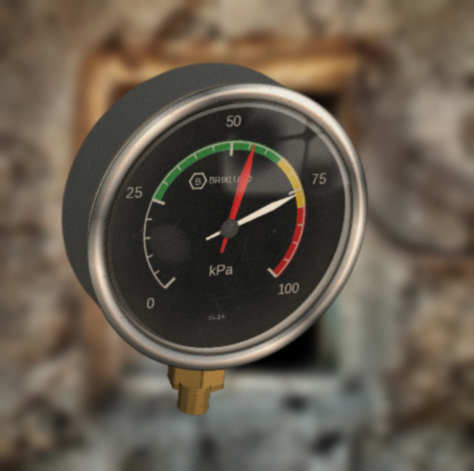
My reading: {"value": 55, "unit": "kPa"}
